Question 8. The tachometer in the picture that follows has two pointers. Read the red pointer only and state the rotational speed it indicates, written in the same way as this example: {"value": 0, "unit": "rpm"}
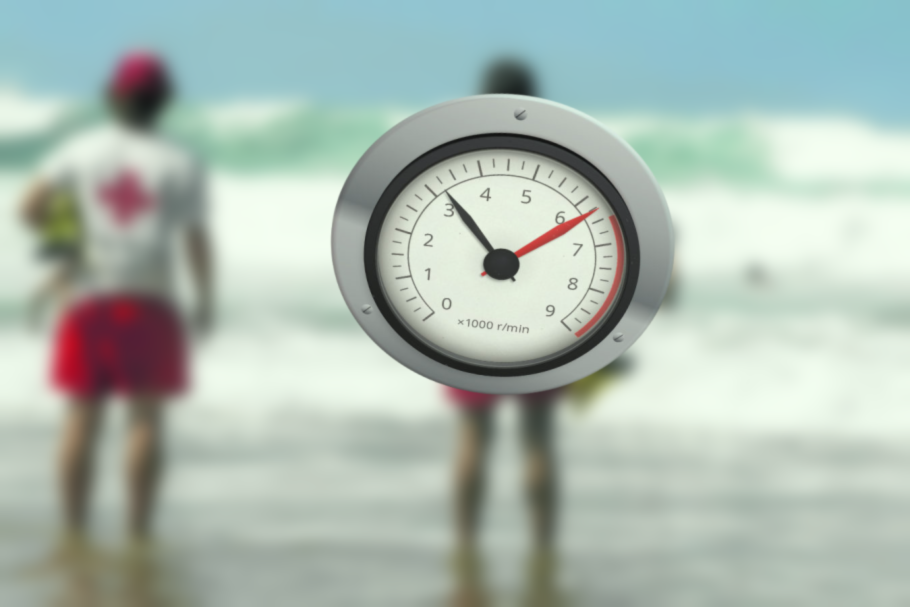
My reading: {"value": 6250, "unit": "rpm"}
